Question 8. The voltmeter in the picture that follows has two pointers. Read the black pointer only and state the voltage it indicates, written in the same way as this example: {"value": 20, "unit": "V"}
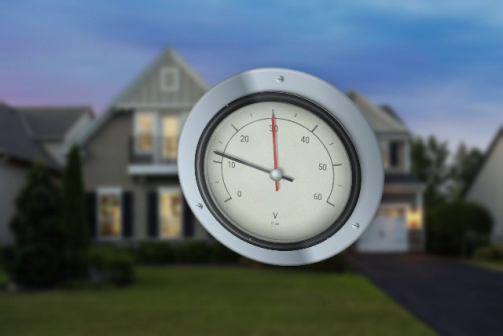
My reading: {"value": 12.5, "unit": "V"}
